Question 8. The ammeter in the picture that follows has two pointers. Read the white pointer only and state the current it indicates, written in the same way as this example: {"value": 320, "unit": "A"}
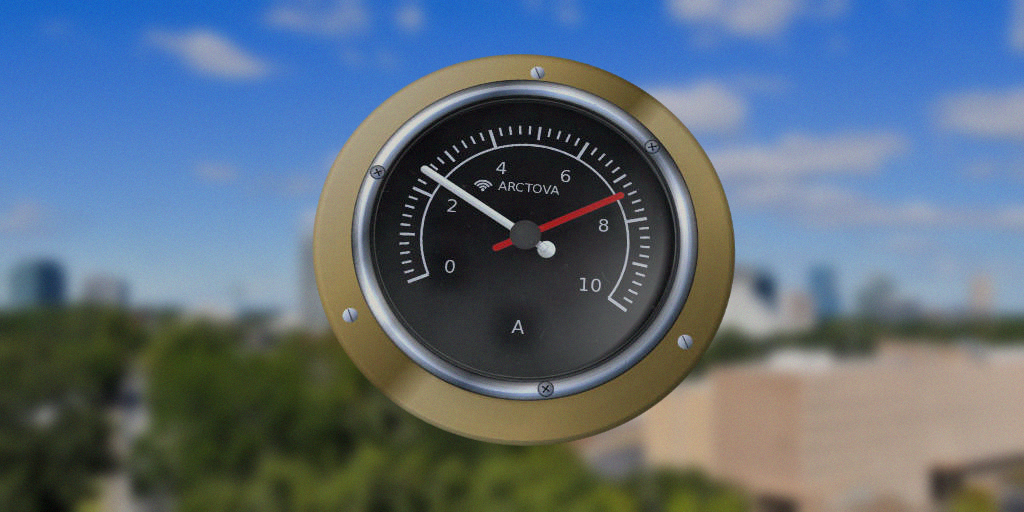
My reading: {"value": 2.4, "unit": "A"}
